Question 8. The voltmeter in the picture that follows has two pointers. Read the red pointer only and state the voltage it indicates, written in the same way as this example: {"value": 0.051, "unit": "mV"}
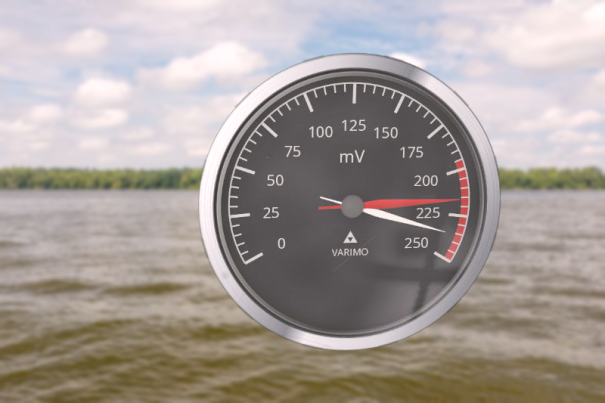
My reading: {"value": 215, "unit": "mV"}
